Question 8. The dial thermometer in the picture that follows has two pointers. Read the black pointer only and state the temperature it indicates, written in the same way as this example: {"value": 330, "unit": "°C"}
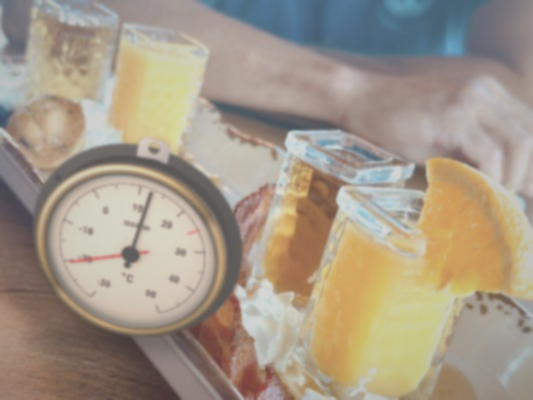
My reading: {"value": 12.5, "unit": "°C"}
